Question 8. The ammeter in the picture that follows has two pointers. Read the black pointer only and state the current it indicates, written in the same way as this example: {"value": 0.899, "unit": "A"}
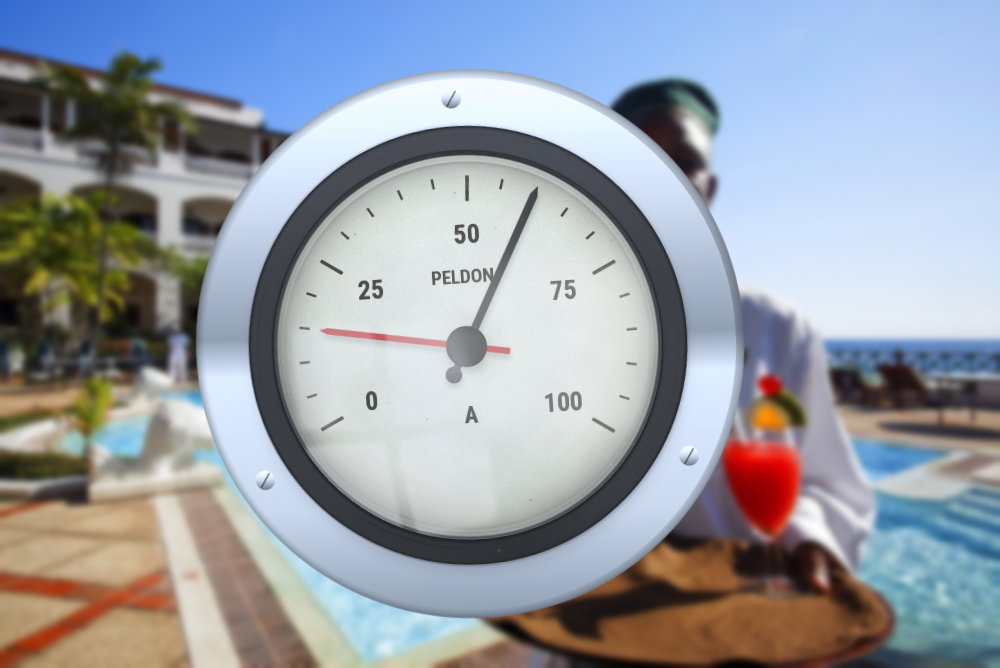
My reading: {"value": 60, "unit": "A"}
